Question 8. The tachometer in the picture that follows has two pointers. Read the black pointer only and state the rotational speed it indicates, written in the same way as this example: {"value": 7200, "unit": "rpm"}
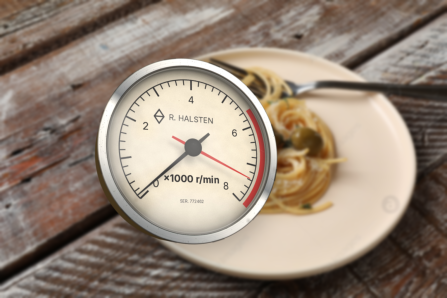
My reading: {"value": 100, "unit": "rpm"}
